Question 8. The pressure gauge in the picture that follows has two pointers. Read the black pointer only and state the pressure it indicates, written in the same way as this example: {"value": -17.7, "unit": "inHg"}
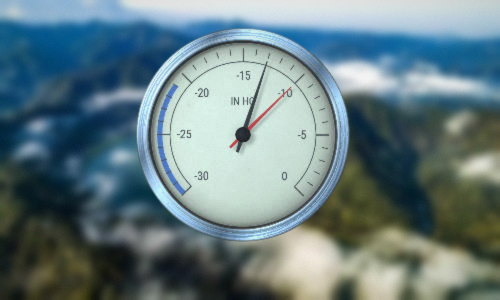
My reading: {"value": -13, "unit": "inHg"}
